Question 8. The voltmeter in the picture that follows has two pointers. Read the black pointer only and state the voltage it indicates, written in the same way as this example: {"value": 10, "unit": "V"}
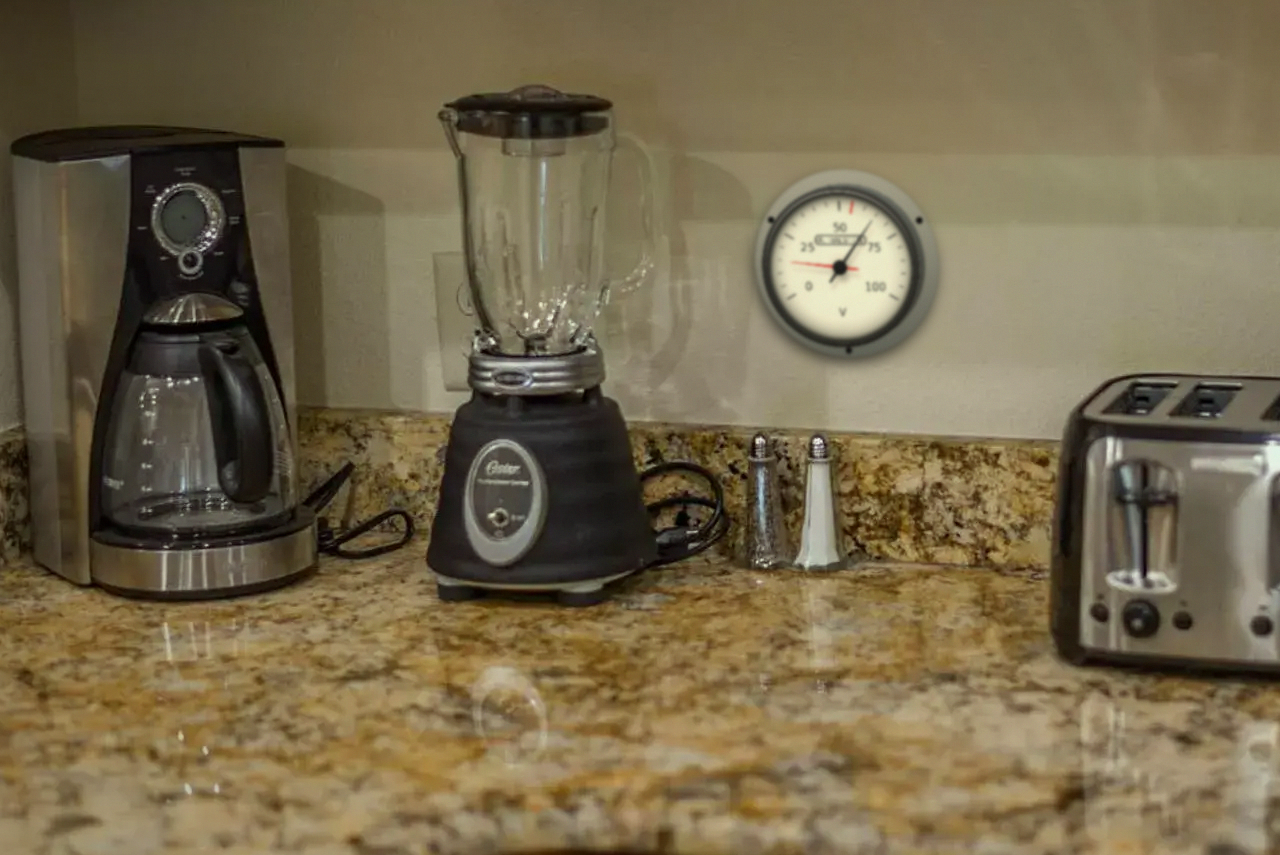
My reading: {"value": 65, "unit": "V"}
